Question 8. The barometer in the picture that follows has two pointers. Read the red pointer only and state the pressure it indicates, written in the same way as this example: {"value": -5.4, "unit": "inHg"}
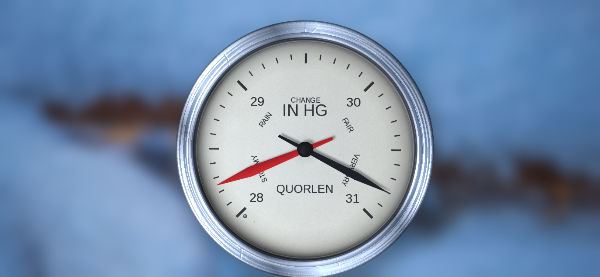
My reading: {"value": 28.25, "unit": "inHg"}
